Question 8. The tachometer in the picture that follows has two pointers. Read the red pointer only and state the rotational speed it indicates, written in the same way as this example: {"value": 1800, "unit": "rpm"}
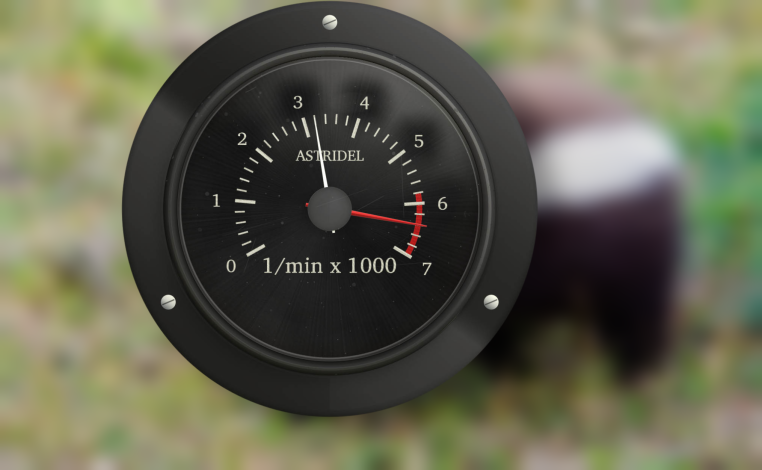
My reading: {"value": 6400, "unit": "rpm"}
